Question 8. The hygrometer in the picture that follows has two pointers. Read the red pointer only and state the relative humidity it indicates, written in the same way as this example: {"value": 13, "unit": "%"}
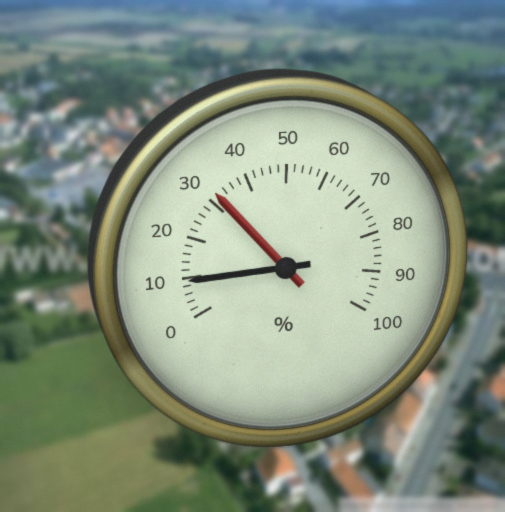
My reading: {"value": 32, "unit": "%"}
